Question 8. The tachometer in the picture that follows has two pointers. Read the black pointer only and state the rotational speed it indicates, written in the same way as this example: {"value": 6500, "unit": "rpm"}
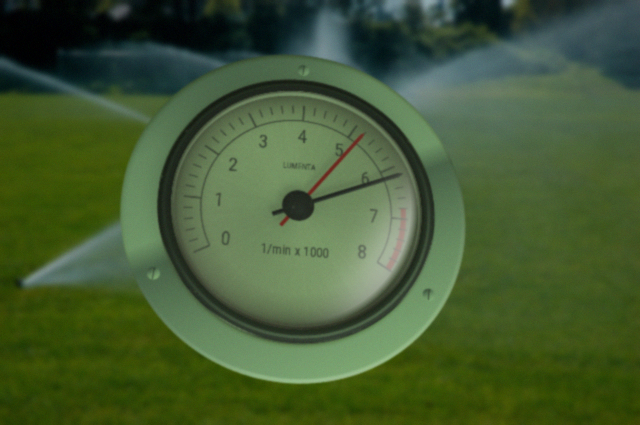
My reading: {"value": 6200, "unit": "rpm"}
